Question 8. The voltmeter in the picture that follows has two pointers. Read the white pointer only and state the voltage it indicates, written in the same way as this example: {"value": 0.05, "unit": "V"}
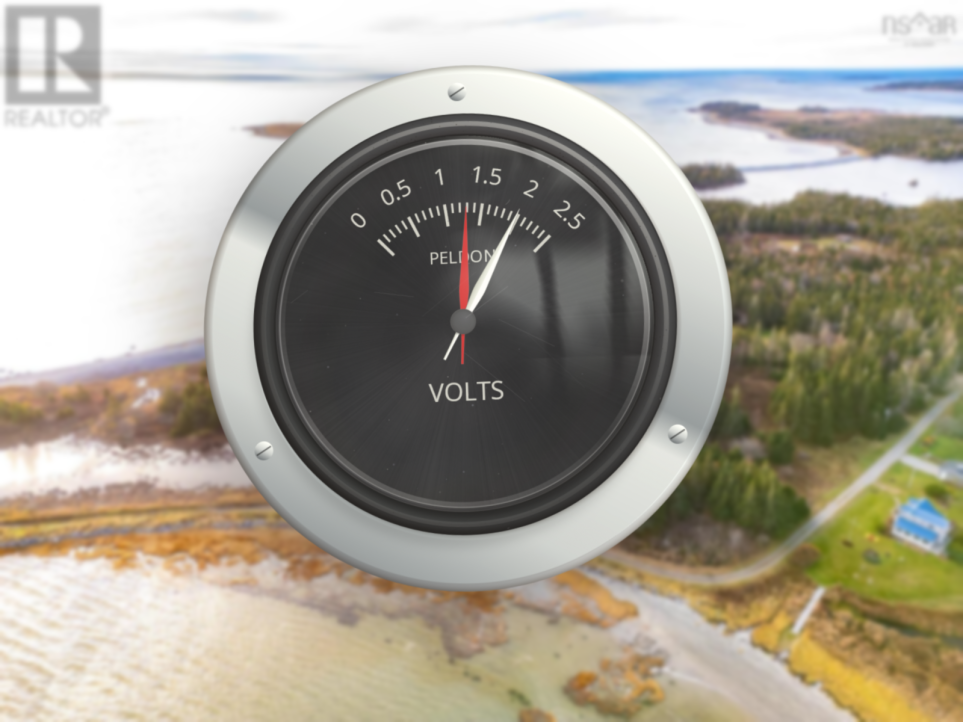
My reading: {"value": 2, "unit": "V"}
